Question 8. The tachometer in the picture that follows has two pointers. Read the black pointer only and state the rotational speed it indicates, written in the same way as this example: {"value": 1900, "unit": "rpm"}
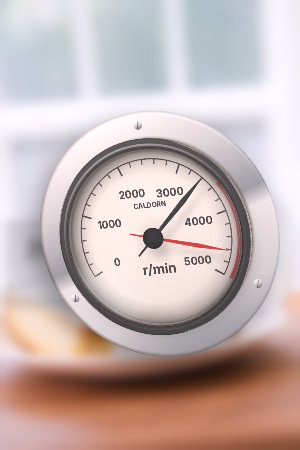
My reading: {"value": 3400, "unit": "rpm"}
